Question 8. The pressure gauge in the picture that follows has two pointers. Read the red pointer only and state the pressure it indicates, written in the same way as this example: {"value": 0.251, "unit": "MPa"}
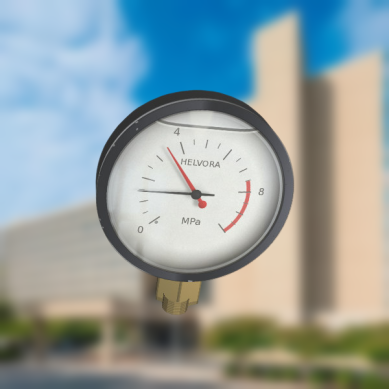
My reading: {"value": 3.5, "unit": "MPa"}
